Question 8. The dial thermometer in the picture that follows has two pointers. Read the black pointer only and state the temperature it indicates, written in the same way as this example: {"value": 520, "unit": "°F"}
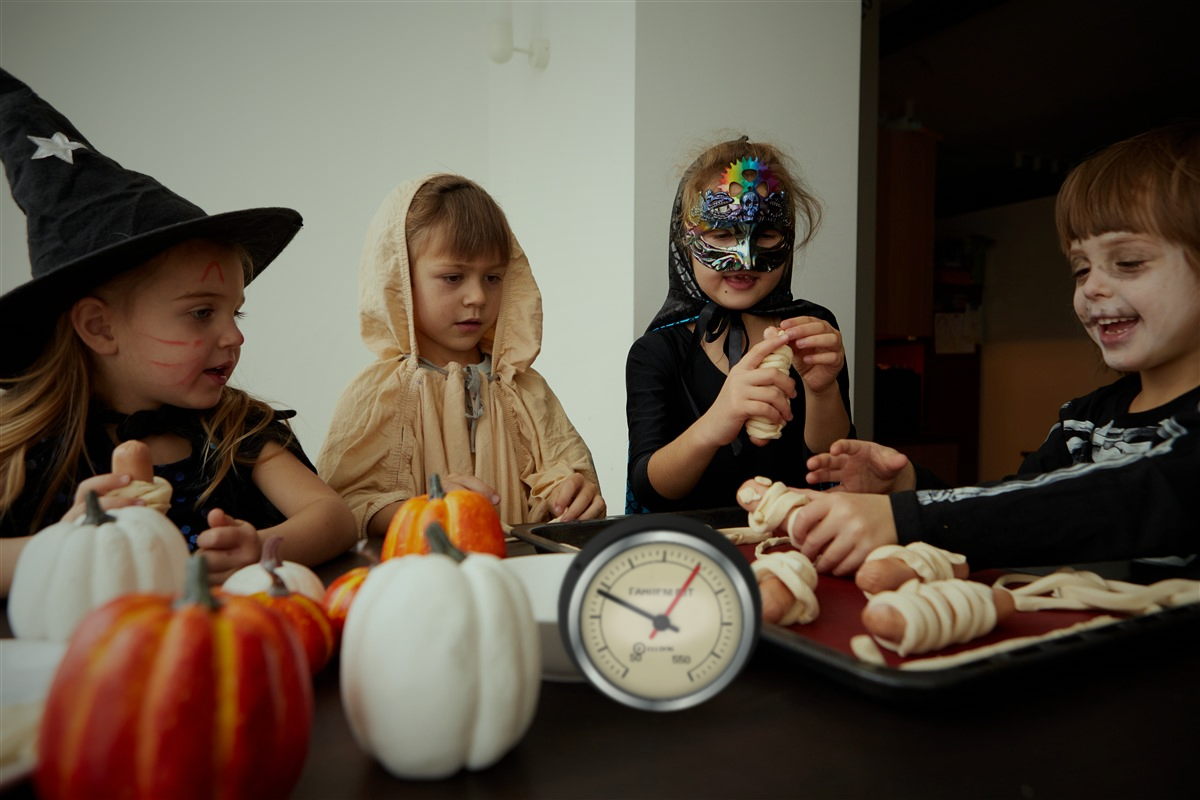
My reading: {"value": 190, "unit": "°F"}
